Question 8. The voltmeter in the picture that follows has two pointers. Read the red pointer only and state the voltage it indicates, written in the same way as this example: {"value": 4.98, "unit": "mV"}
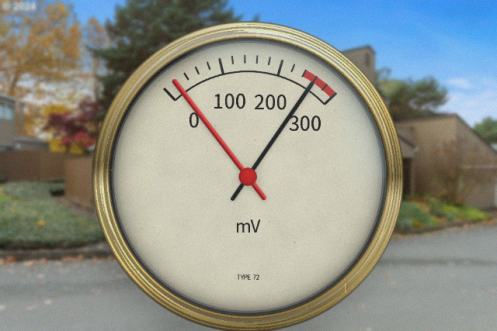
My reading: {"value": 20, "unit": "mV"}
